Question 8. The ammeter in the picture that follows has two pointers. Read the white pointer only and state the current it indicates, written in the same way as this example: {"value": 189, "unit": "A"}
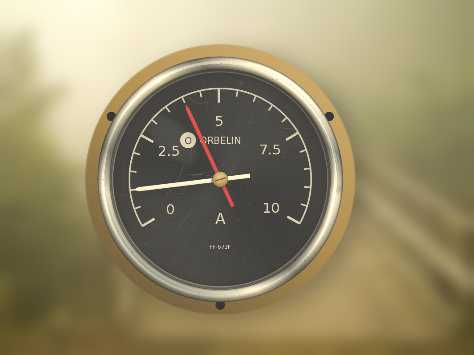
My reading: {"value": 1, "unit": "A"}
